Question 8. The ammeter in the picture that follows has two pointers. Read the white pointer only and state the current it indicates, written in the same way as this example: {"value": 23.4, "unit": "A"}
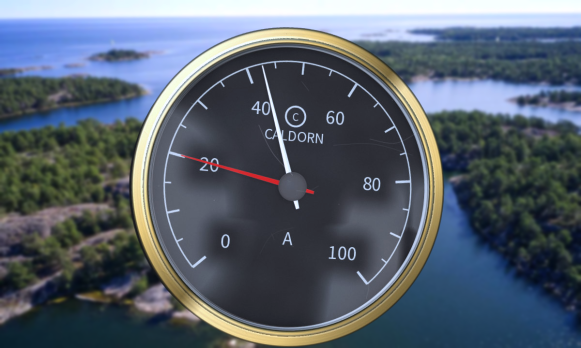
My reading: {"value": 42.5, "unit": "A"}
